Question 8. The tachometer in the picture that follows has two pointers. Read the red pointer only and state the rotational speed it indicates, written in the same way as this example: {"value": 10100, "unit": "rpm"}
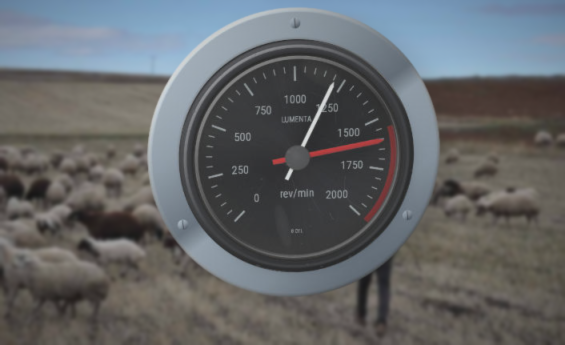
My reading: {"value": 1600, "unit": "rpm"}
